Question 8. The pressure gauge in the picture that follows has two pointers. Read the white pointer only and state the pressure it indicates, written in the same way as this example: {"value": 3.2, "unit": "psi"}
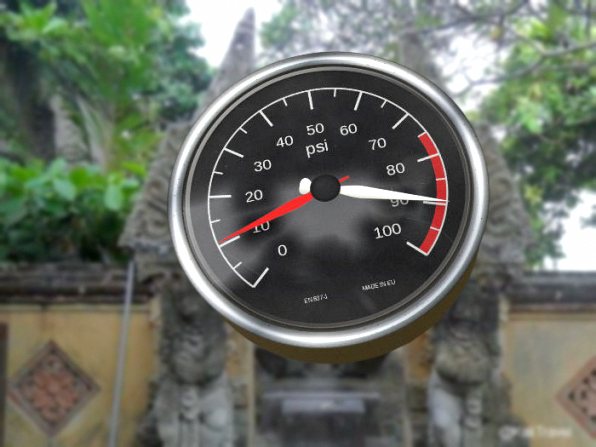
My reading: {"value": 90, "unit": "psi"}
